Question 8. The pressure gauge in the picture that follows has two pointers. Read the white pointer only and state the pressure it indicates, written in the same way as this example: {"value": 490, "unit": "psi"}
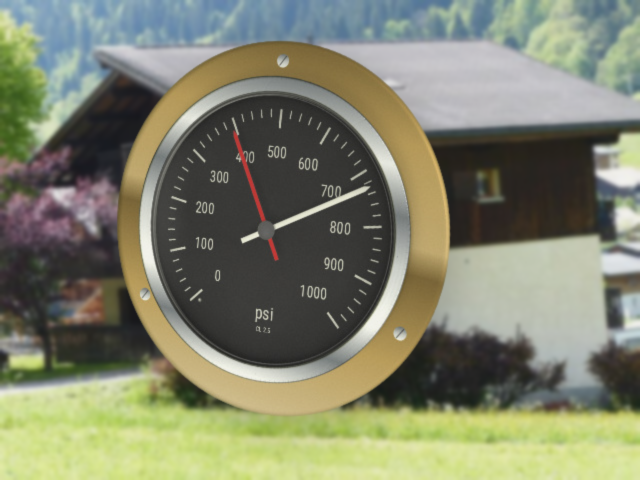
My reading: {"value": 730, "unit": "psi"}
